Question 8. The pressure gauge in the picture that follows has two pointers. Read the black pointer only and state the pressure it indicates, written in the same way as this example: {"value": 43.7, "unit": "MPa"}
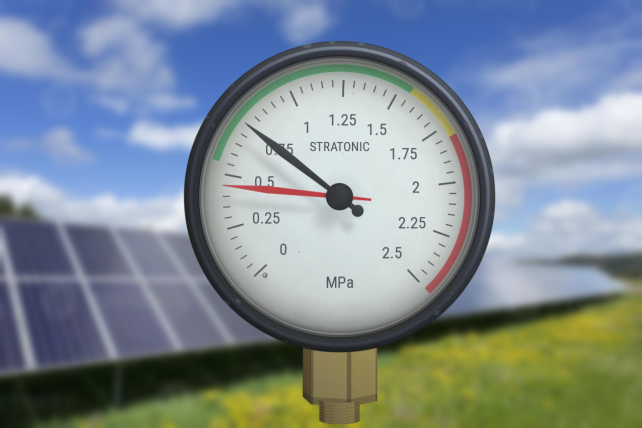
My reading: {"value": 0.75, "unit": "MPa"}
